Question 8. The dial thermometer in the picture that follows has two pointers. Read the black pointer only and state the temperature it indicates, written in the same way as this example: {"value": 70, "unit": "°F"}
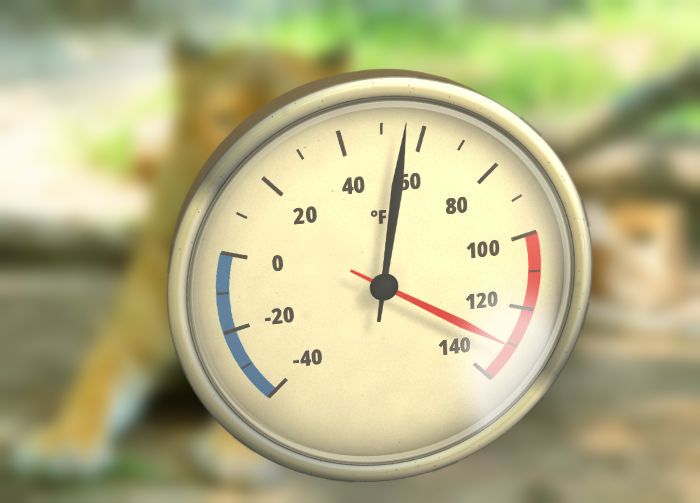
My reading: {"value": 55, "unit": "°F"}
